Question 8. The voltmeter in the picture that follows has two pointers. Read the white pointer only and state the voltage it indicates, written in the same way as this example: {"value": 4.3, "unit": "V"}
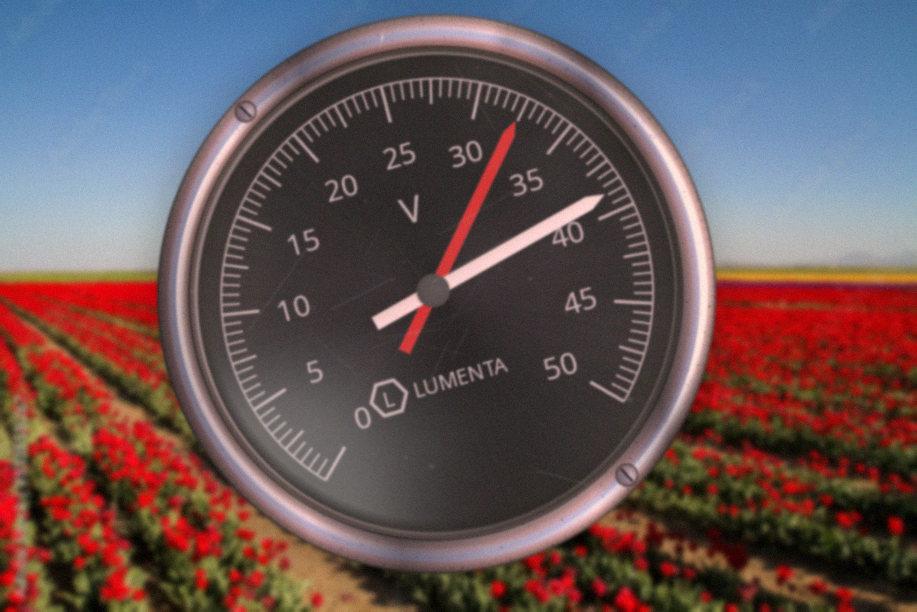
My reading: {"value": 39, "unit": "V"}
